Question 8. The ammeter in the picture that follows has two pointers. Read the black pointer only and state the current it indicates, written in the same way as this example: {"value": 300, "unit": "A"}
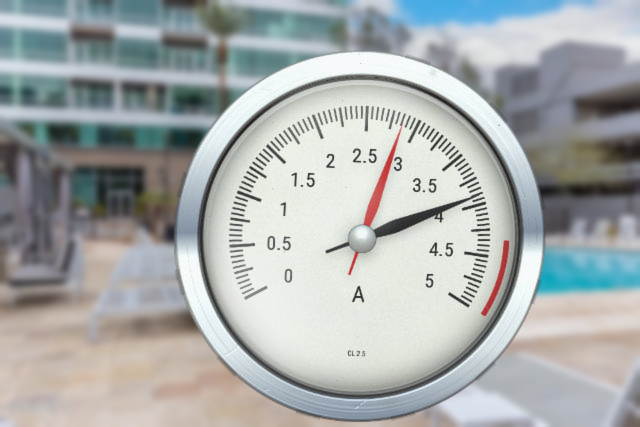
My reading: {"value": 3.9, "unit": "A"}
